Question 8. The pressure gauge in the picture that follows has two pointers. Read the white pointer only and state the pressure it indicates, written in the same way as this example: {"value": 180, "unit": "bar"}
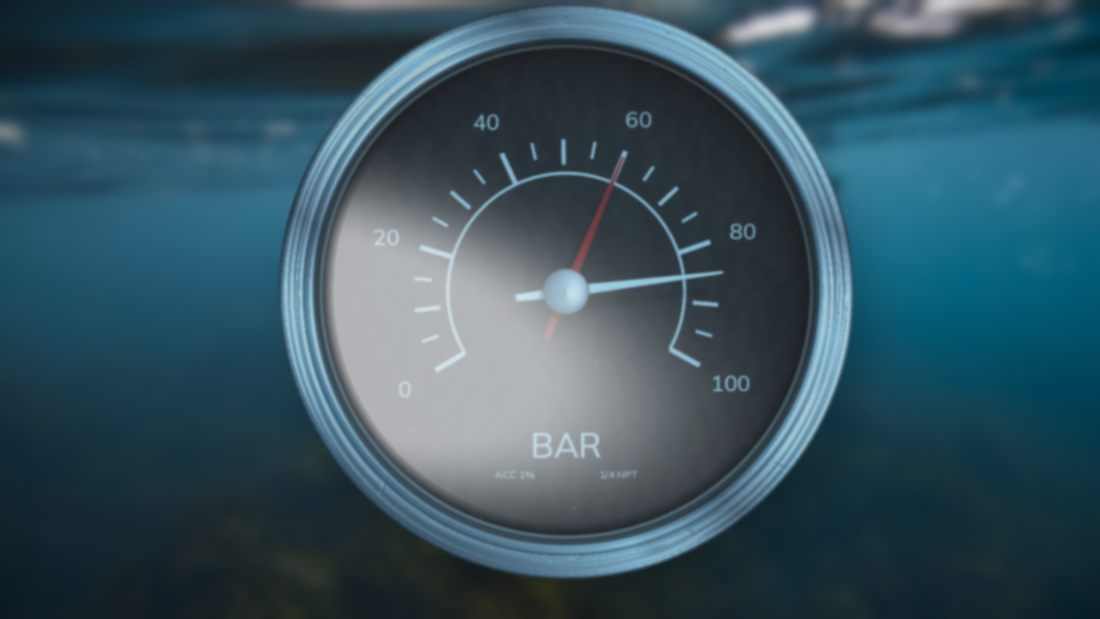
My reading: {"value": 85, "unit": "bar"}
